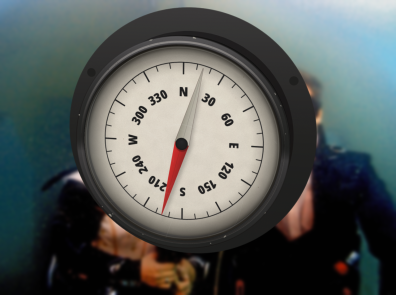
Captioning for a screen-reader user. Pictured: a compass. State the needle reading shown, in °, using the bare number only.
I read 195
